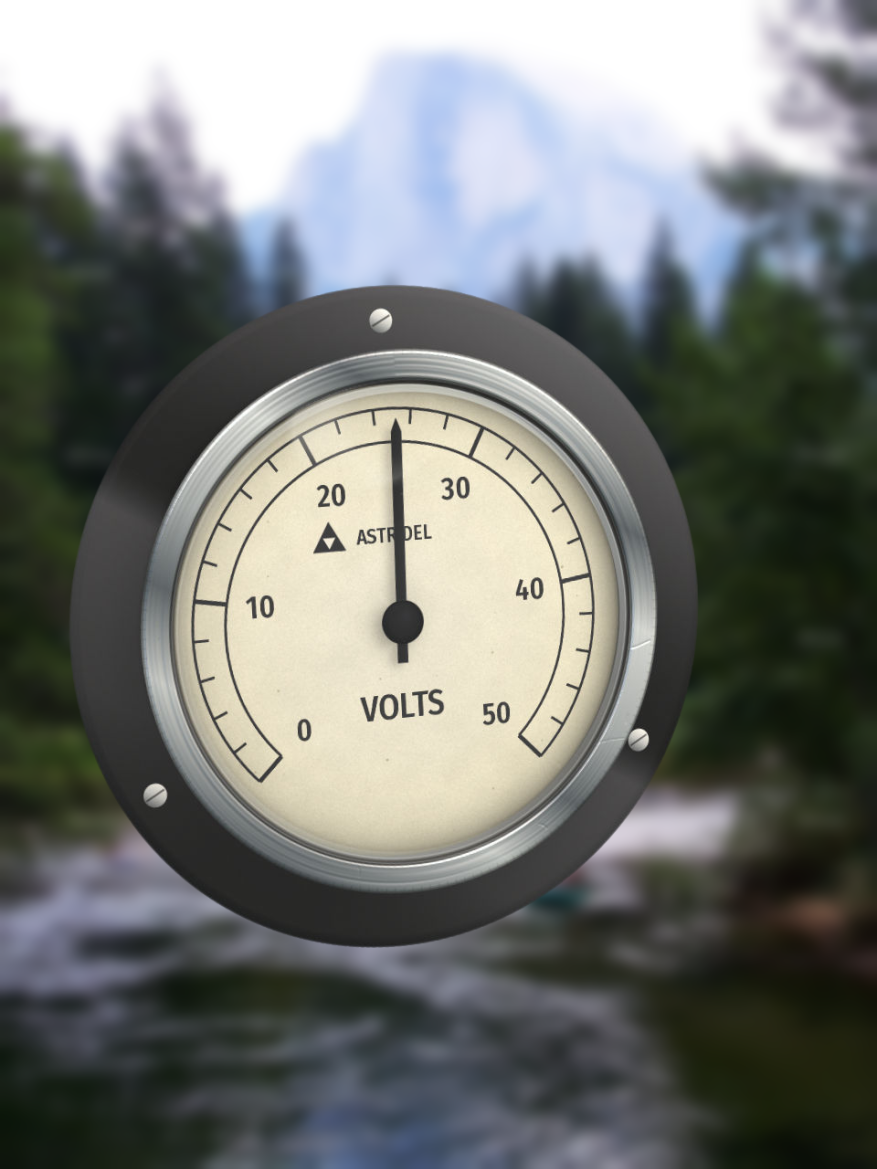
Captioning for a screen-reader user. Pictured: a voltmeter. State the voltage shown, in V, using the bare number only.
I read 25
